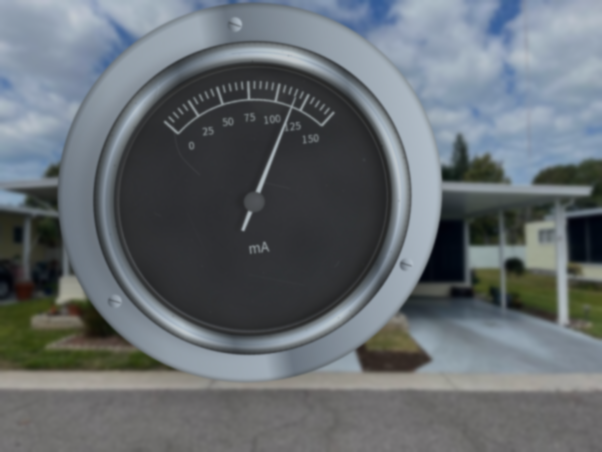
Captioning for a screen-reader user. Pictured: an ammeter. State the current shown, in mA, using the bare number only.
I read 115
